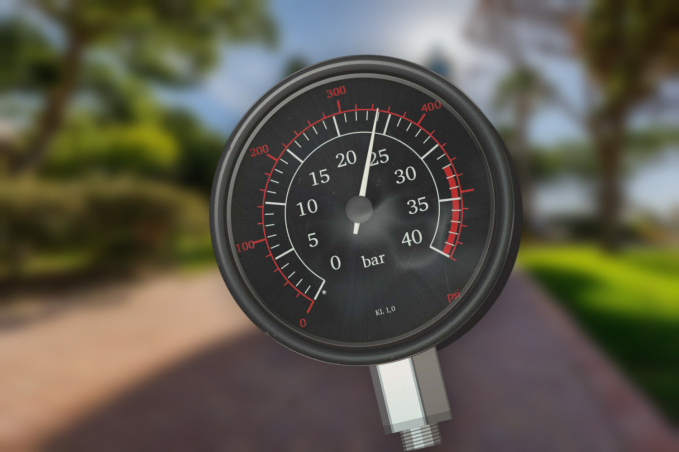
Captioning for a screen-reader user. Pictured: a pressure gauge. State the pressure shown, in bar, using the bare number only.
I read 24
